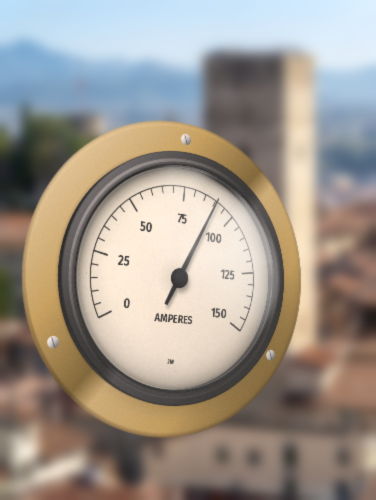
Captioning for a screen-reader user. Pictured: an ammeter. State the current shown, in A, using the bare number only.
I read 90
